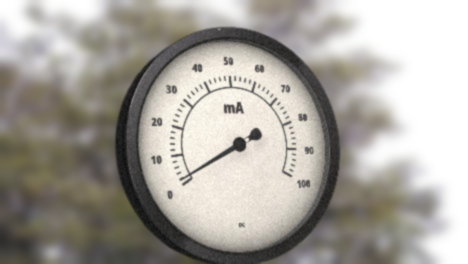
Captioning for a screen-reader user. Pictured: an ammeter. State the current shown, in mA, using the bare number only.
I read 2
